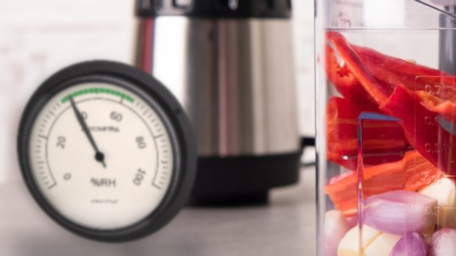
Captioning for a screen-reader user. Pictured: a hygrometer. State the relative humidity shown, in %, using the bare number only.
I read 40
